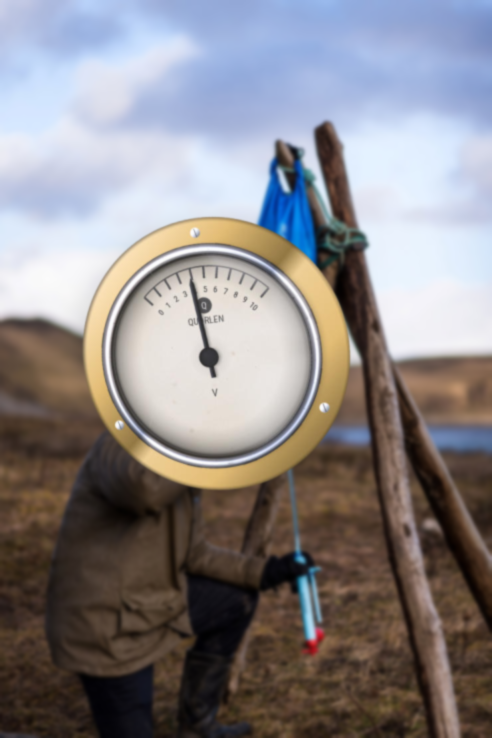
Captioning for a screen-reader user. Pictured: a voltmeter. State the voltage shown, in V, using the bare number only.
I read 4
